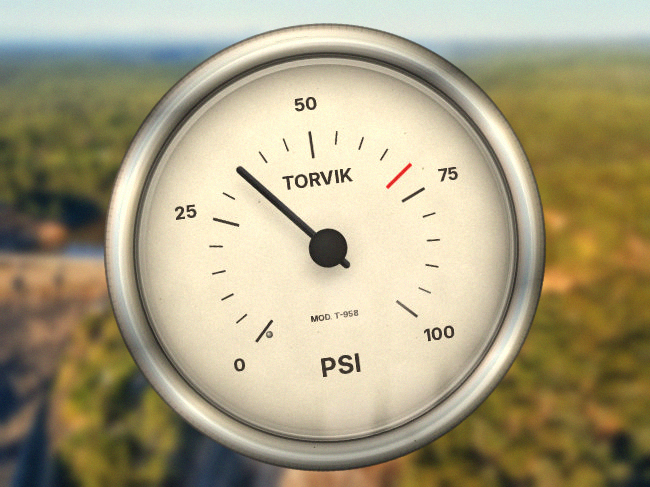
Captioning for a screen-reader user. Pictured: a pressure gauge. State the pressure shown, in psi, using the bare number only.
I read 35
